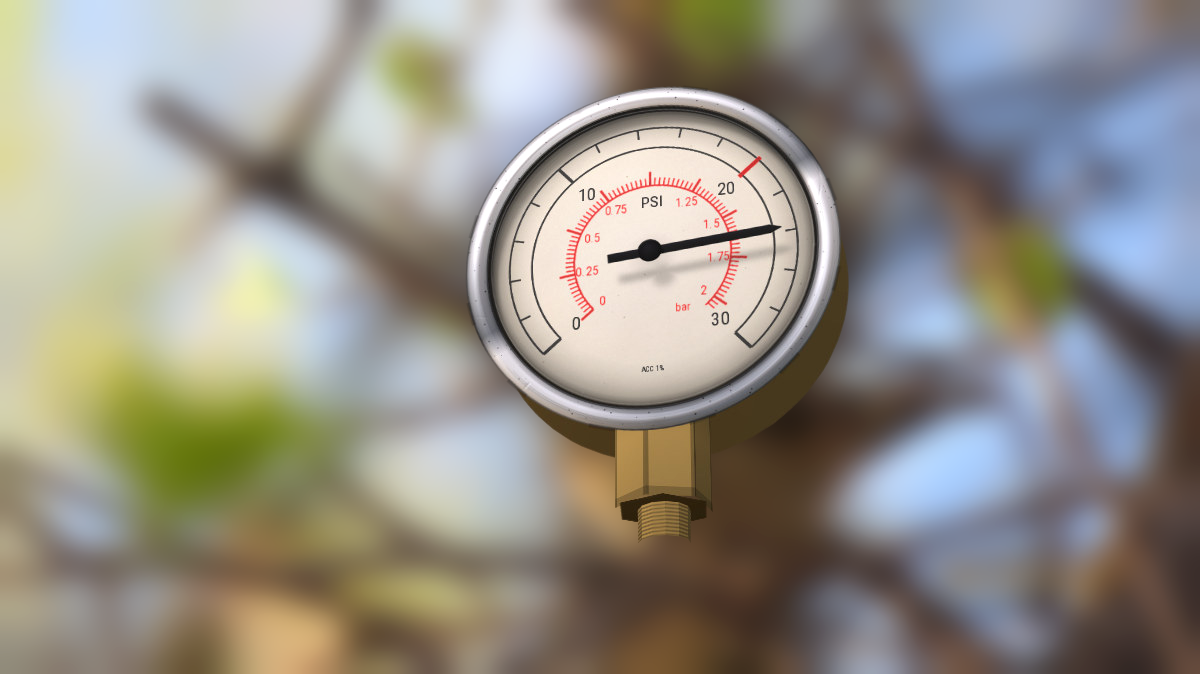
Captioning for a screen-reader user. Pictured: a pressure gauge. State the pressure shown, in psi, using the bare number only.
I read 24
